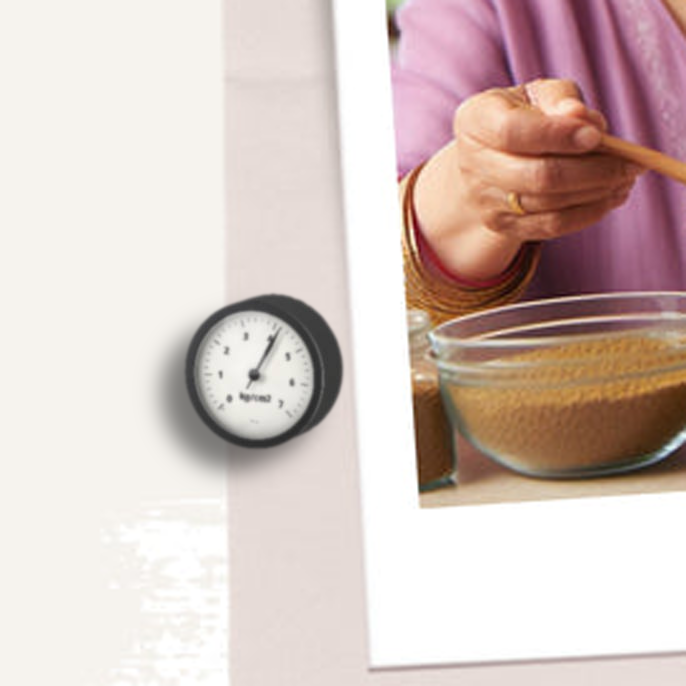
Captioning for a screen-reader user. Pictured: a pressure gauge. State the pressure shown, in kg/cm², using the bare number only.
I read 4.2
